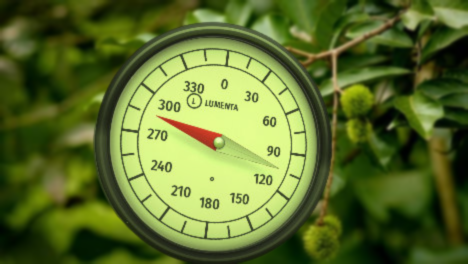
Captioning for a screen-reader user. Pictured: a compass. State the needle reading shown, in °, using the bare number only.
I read 285
